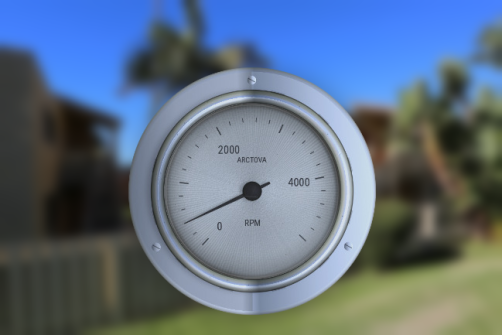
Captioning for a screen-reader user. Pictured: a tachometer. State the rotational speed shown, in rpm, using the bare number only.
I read 400
